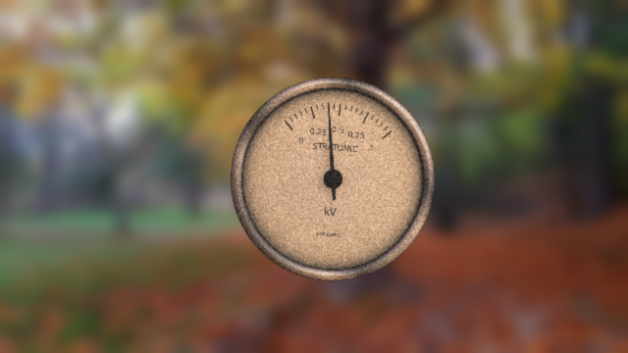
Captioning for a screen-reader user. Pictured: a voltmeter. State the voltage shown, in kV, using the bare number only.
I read 0.4
